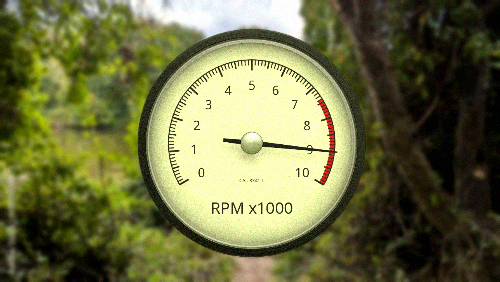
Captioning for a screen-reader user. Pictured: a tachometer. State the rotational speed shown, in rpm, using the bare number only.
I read 9000
